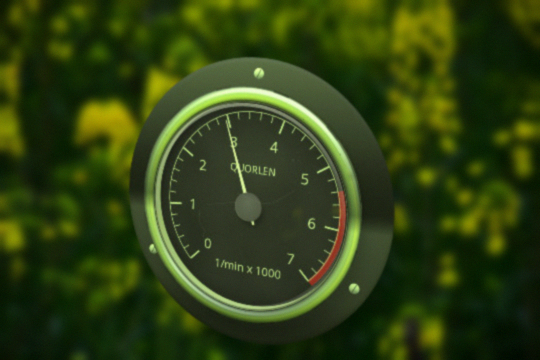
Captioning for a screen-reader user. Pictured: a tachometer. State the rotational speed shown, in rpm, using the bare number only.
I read 3000
